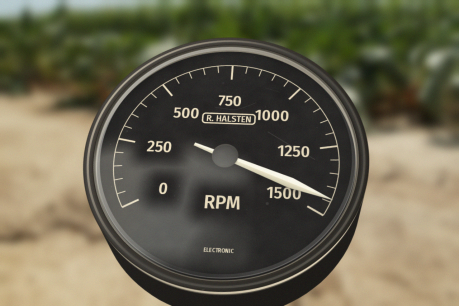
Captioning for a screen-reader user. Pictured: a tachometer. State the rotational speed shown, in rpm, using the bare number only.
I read 1450
